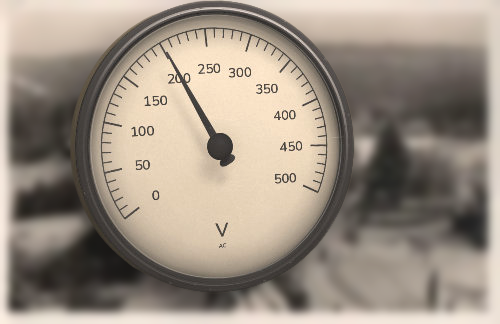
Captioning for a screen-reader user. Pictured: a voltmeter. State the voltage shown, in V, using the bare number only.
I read 200
